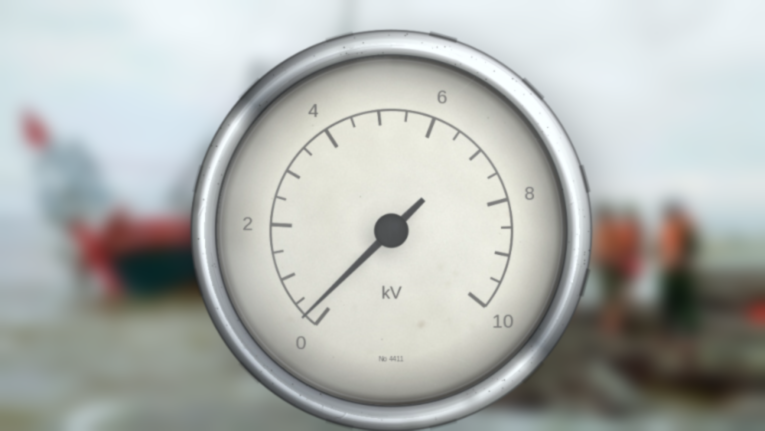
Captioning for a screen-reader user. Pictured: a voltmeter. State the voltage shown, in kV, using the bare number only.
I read 0.25
